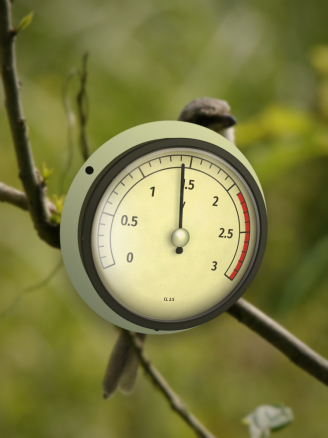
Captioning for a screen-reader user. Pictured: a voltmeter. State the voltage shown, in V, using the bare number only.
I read 1.4
